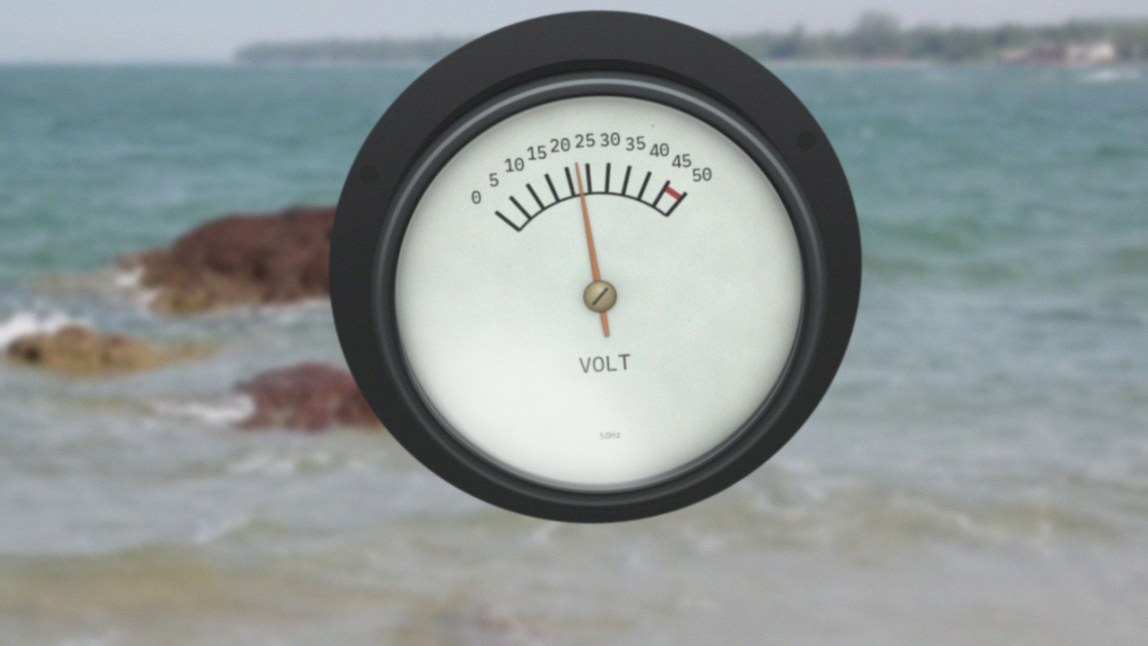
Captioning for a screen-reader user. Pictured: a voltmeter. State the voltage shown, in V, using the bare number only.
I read 22.5
